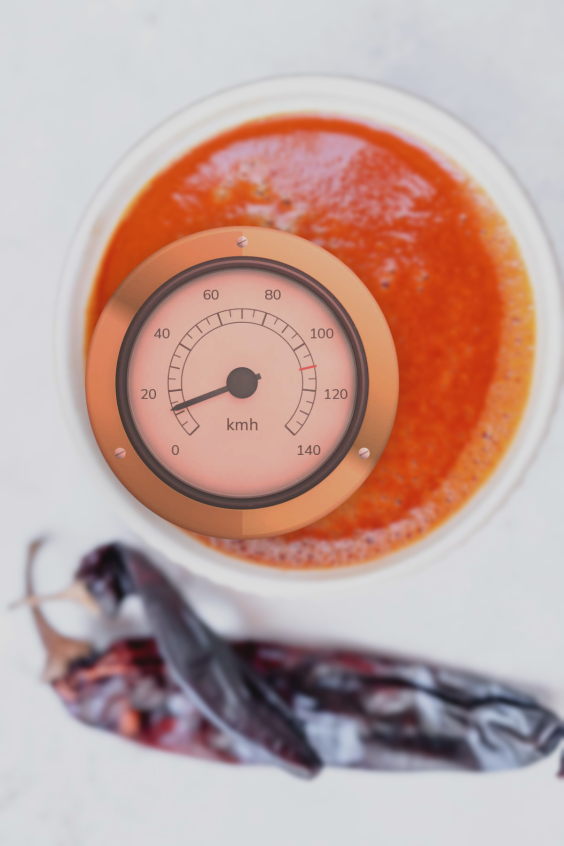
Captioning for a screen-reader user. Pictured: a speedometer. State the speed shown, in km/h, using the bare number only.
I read 12.5
